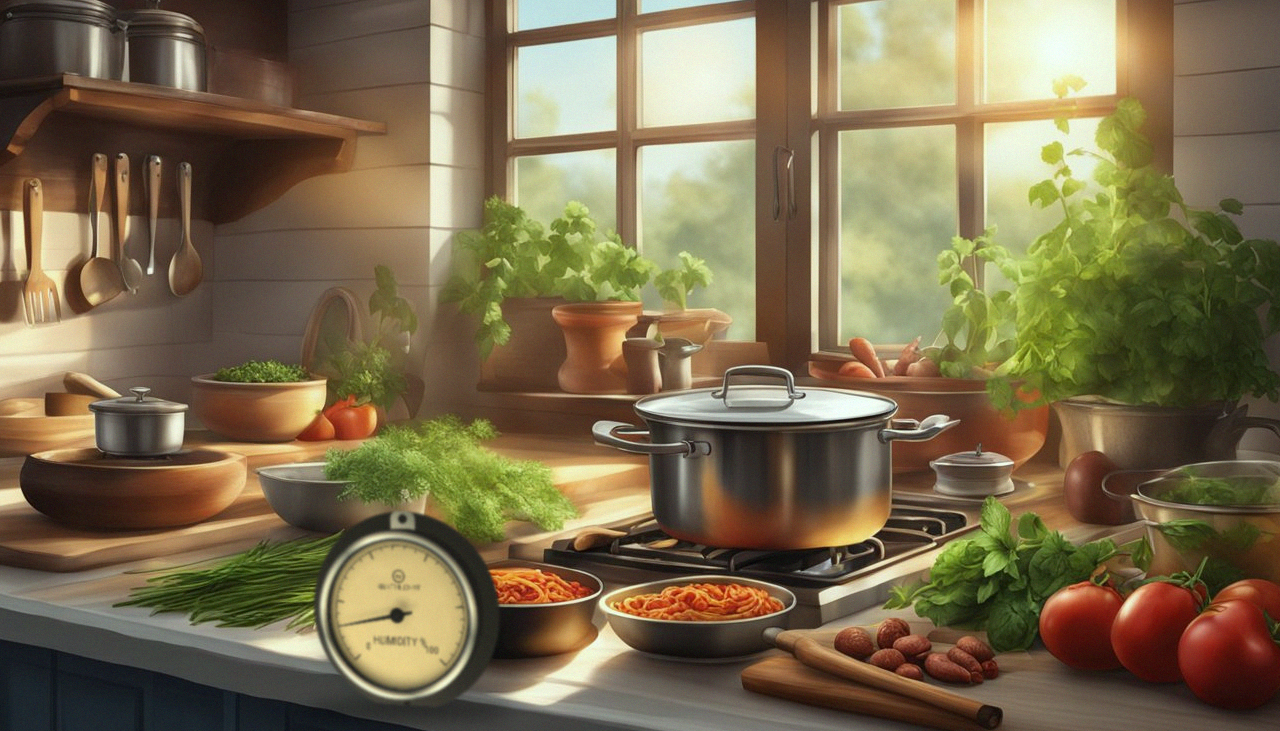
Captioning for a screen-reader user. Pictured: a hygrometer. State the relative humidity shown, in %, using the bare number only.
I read 12
